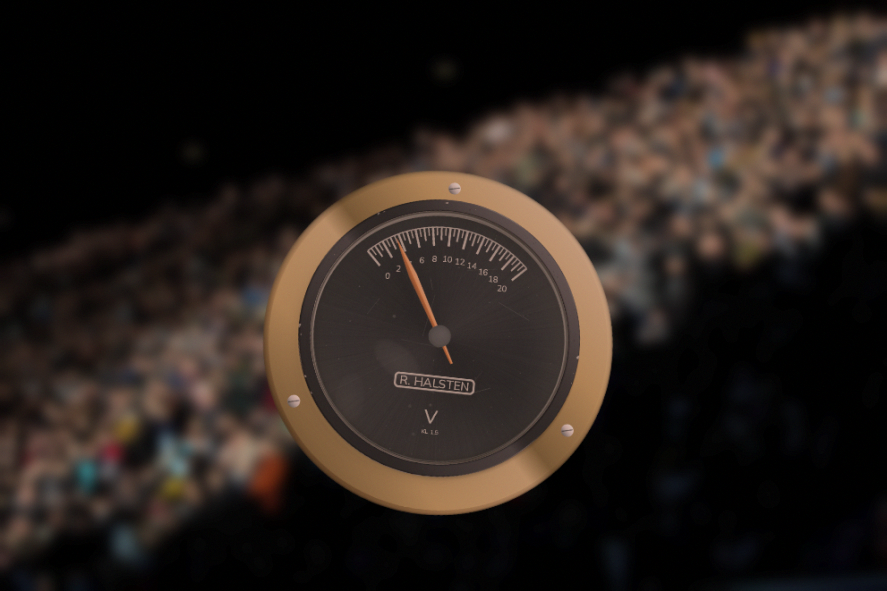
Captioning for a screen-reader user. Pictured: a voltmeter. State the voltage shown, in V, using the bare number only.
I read 3.5
